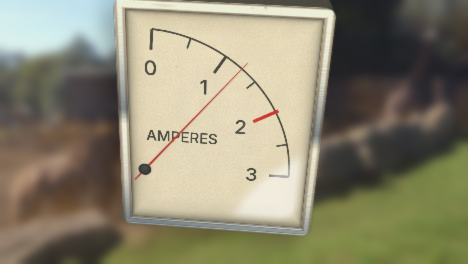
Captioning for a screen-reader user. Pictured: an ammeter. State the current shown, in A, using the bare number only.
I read 1.25
